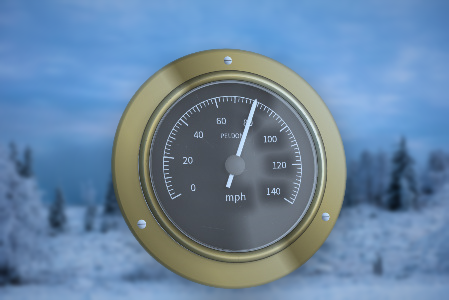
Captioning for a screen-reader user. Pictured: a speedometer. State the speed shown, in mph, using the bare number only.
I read 80
